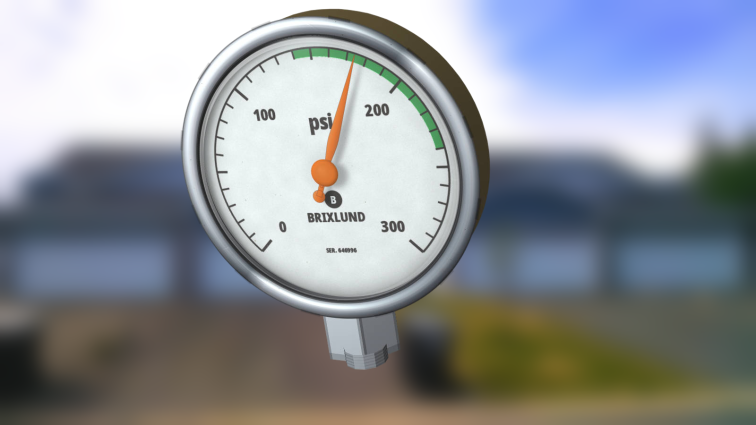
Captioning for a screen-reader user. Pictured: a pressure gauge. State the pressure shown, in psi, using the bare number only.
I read 175
